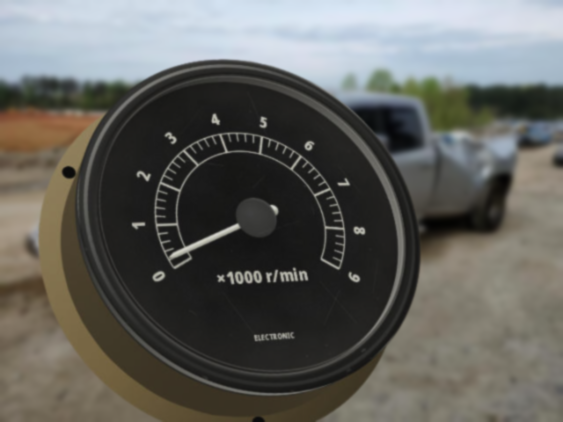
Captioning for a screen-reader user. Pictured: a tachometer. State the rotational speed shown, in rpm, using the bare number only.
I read 200
